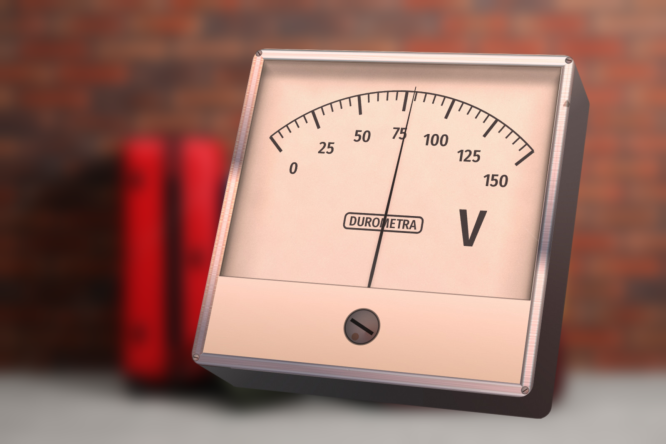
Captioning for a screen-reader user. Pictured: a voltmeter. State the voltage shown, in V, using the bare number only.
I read 80
